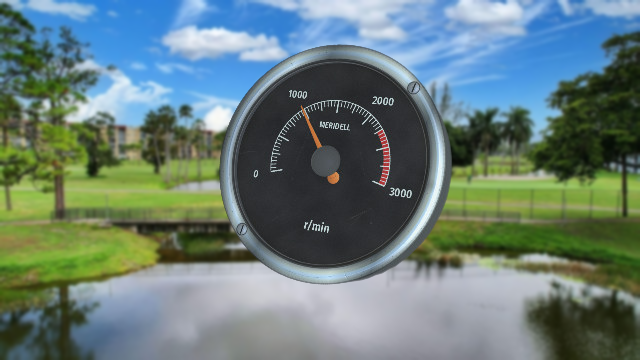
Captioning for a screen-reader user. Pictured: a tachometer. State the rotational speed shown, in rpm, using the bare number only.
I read 1000
